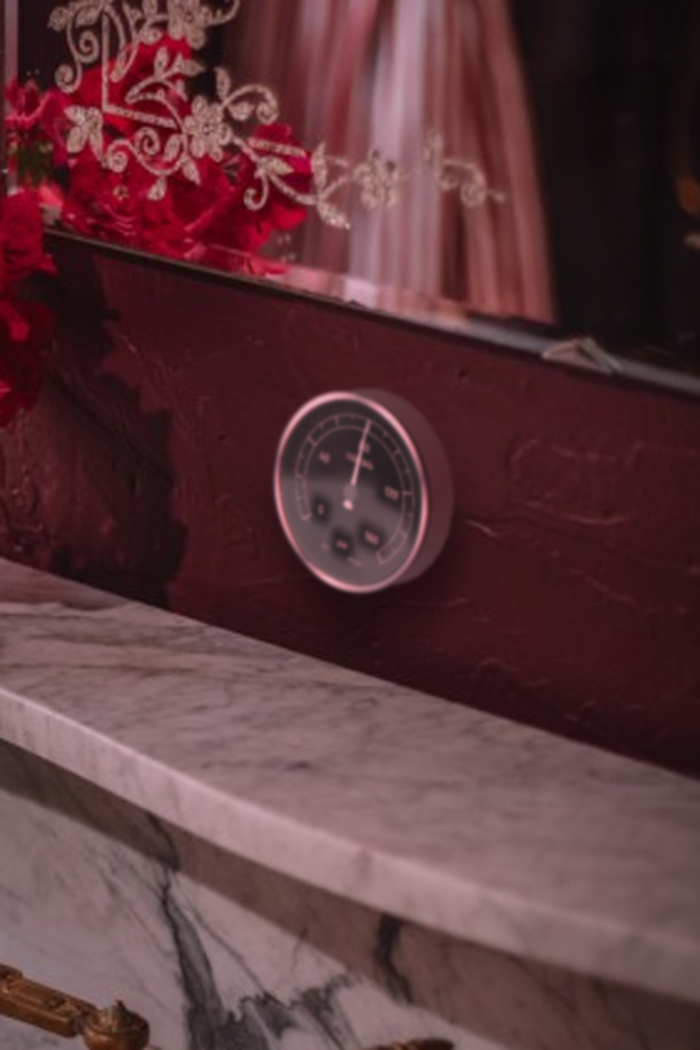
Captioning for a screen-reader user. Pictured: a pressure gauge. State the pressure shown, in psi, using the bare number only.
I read 80
